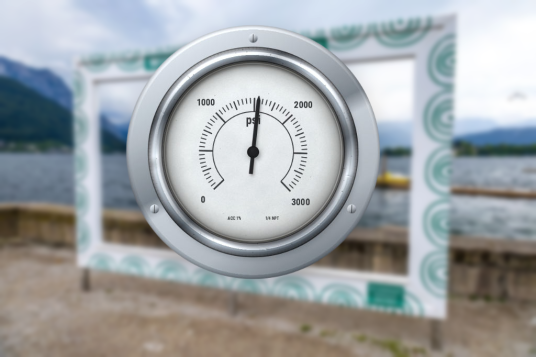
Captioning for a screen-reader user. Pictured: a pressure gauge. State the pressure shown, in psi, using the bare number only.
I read 1550
